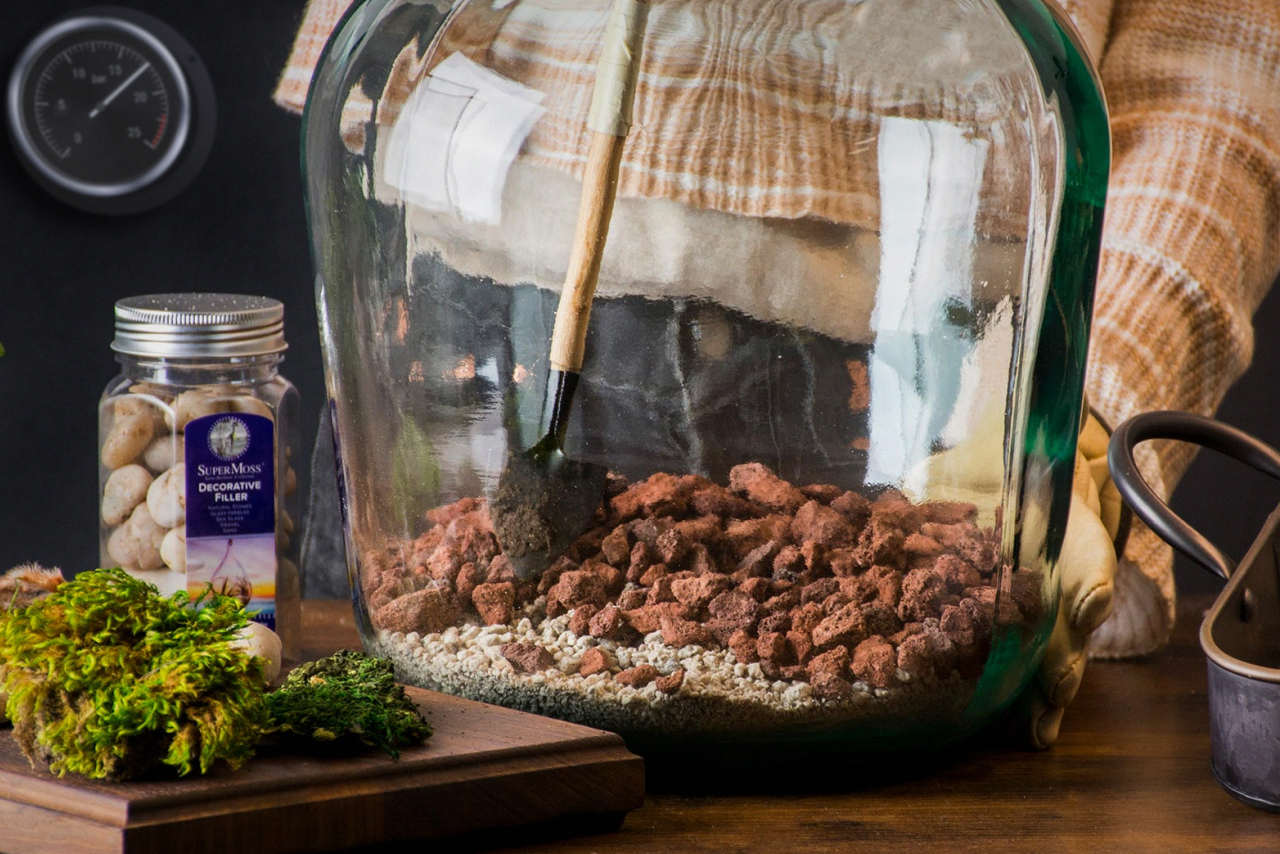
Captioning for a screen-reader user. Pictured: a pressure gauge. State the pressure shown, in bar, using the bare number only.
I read 17.5
